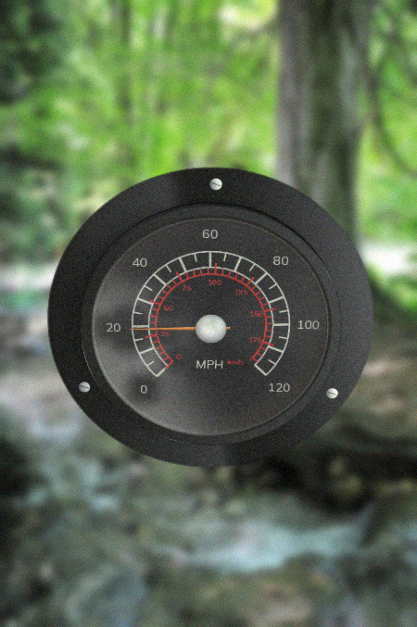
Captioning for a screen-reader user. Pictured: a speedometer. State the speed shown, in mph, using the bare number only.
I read 20
